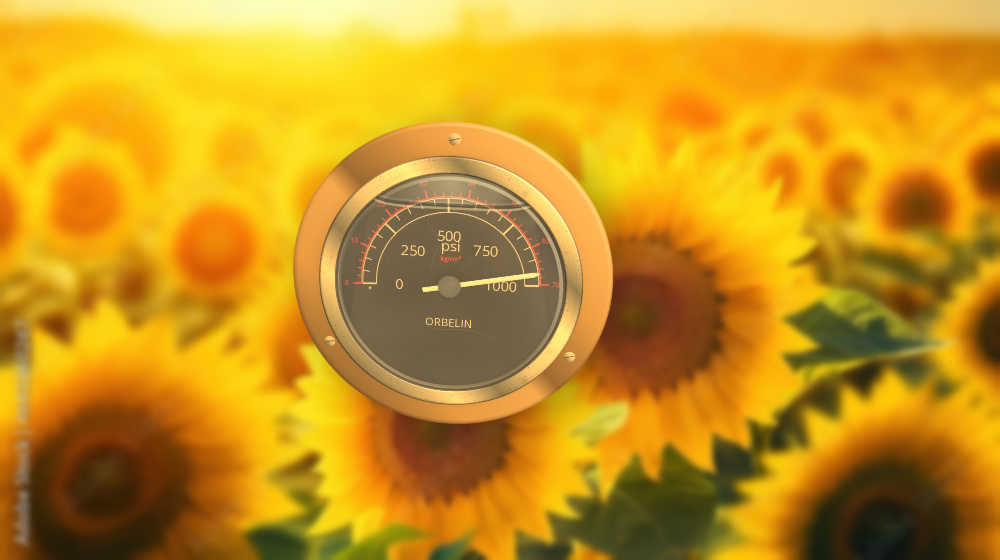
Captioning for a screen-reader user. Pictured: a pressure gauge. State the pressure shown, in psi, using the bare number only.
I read 950
